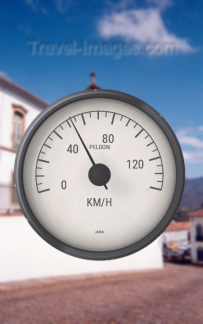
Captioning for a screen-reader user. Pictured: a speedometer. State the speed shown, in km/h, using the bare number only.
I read 52.5
